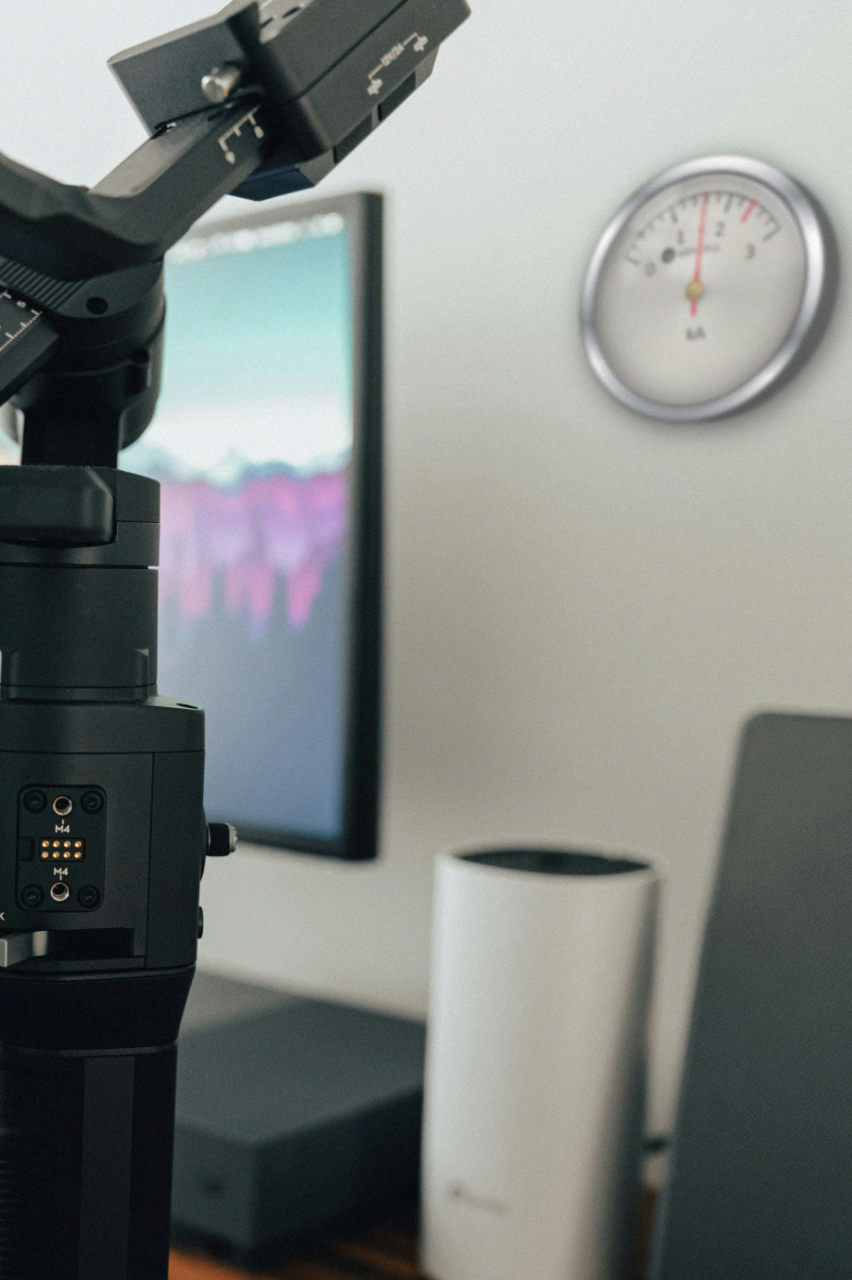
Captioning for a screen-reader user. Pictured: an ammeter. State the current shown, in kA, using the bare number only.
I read 1.6
